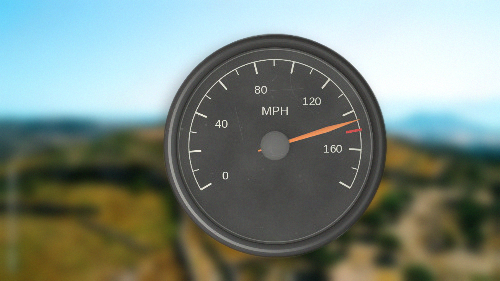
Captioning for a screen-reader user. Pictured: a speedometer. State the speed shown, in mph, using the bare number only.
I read 145
